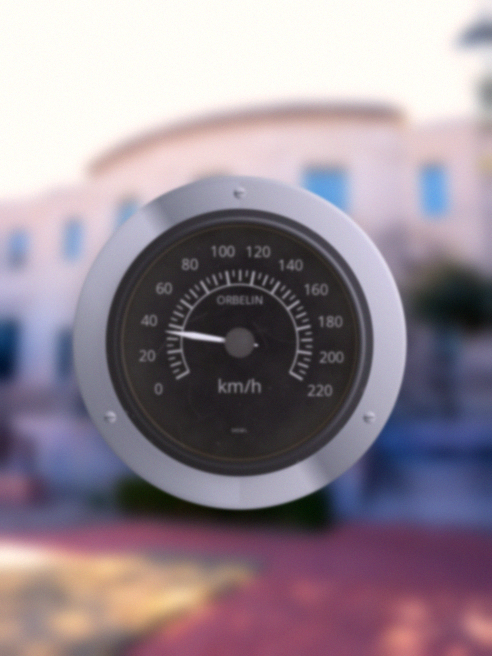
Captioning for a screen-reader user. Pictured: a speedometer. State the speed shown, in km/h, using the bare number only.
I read 35
